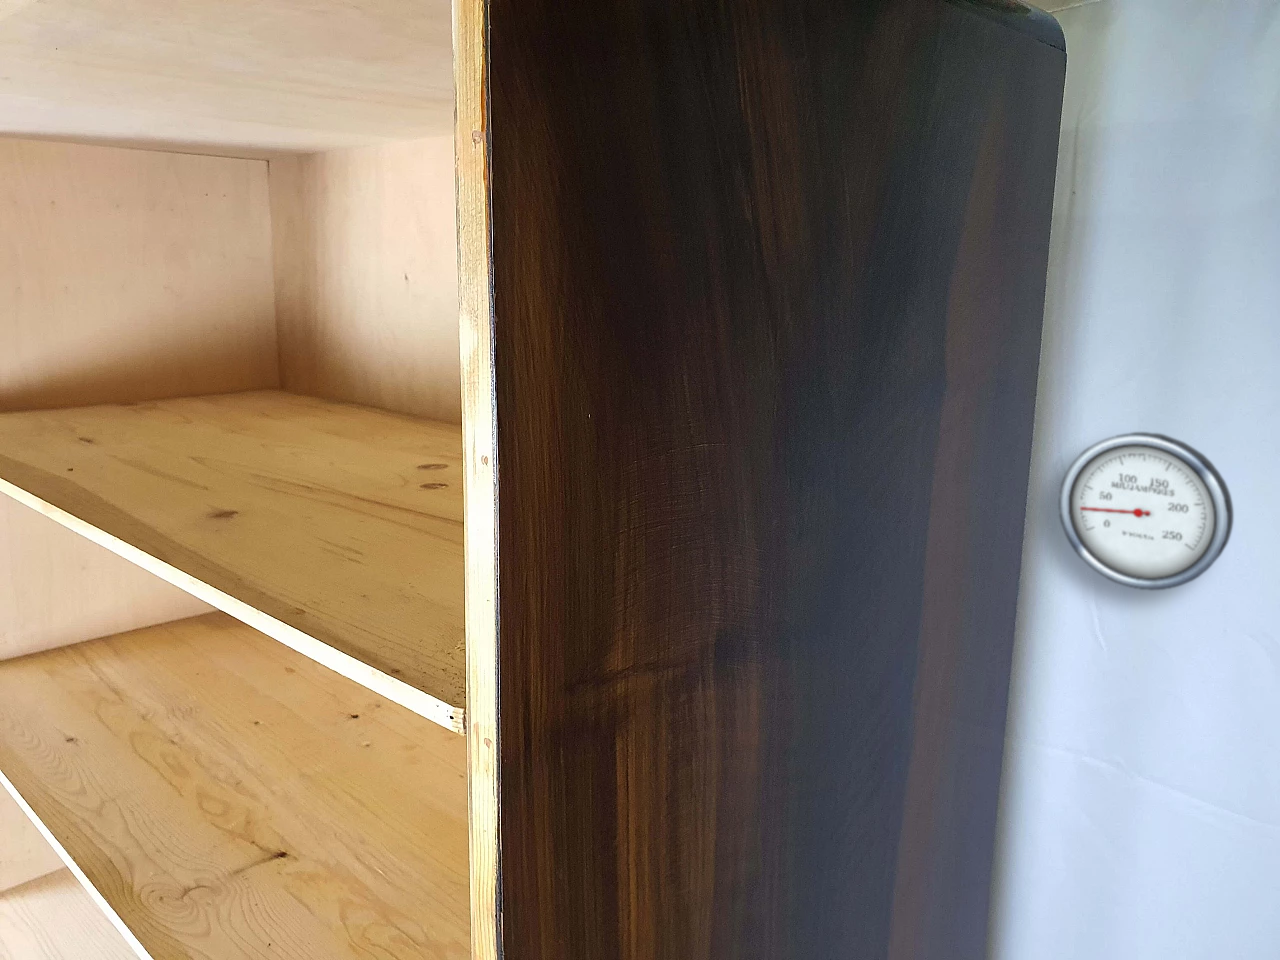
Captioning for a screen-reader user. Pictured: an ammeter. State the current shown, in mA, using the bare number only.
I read 25
